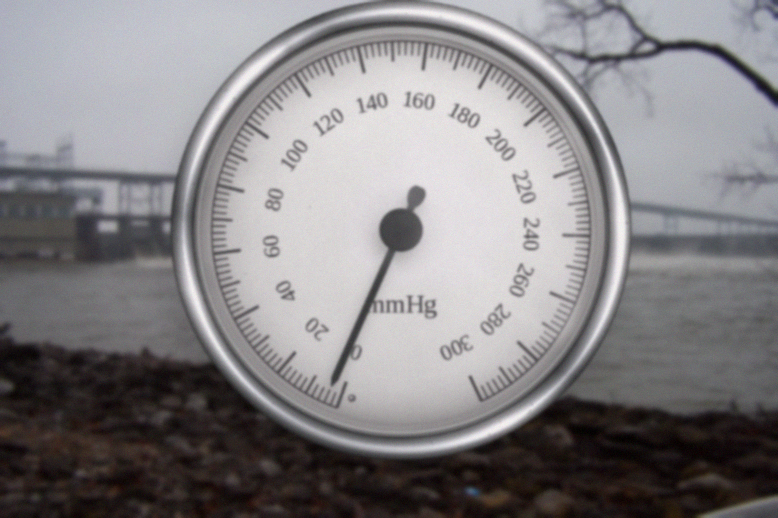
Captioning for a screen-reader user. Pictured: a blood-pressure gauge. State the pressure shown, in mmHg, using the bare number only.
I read 4
